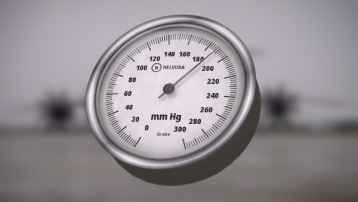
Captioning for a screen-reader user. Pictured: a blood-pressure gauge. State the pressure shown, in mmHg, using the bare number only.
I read 190
